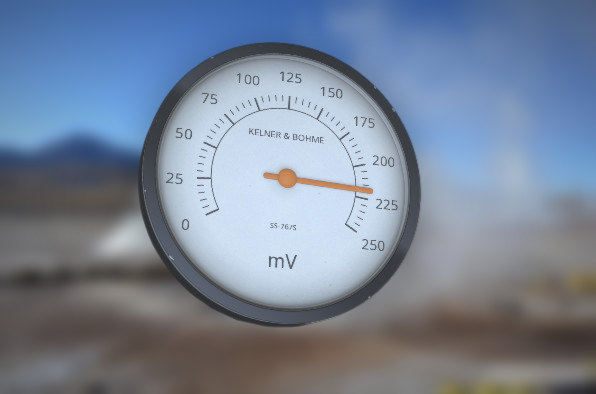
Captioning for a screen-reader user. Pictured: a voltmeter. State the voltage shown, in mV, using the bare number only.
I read 220
